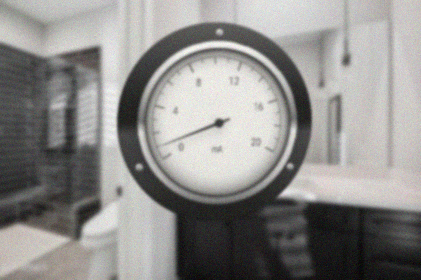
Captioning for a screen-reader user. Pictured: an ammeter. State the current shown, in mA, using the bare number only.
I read 1
